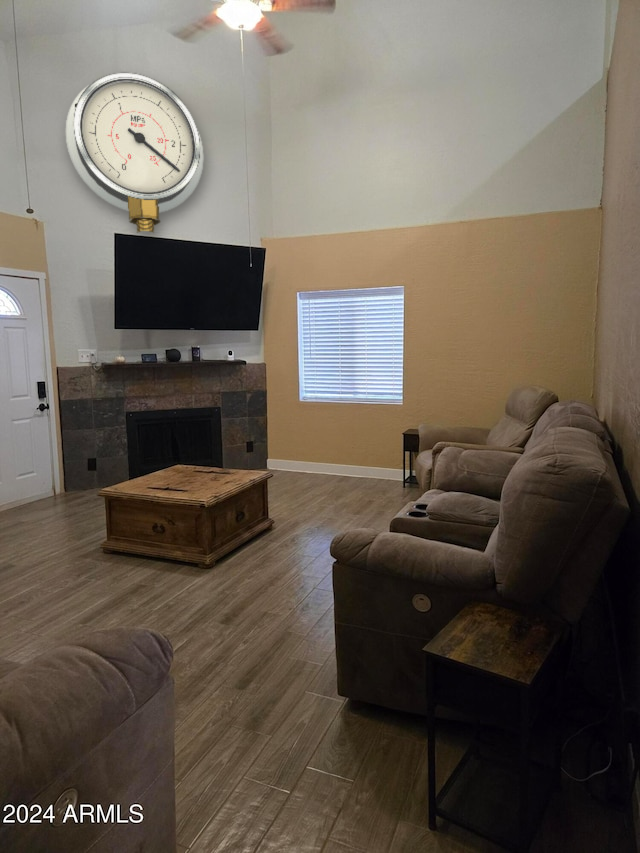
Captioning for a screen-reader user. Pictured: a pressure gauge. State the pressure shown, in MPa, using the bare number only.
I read 2.3
